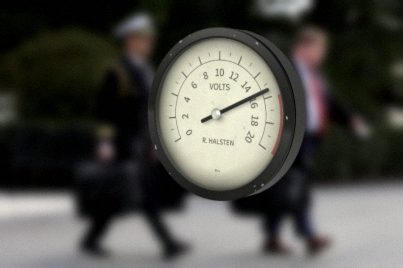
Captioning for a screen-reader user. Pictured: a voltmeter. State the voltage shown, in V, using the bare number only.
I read 15.5
